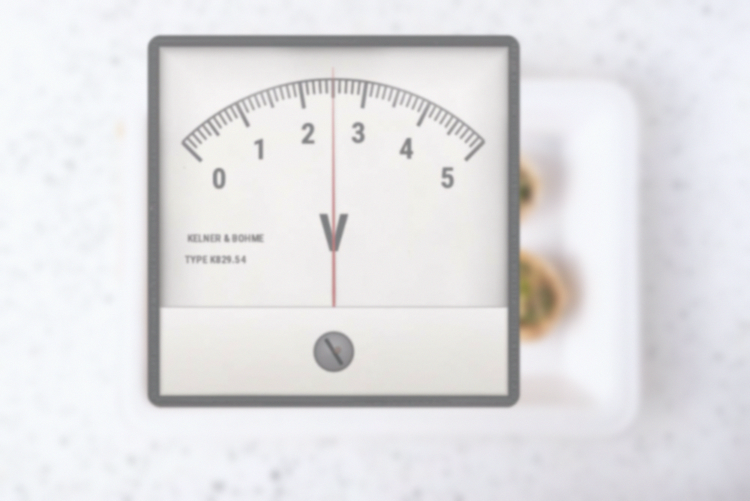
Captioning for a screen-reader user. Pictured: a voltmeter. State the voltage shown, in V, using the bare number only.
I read 2.5
